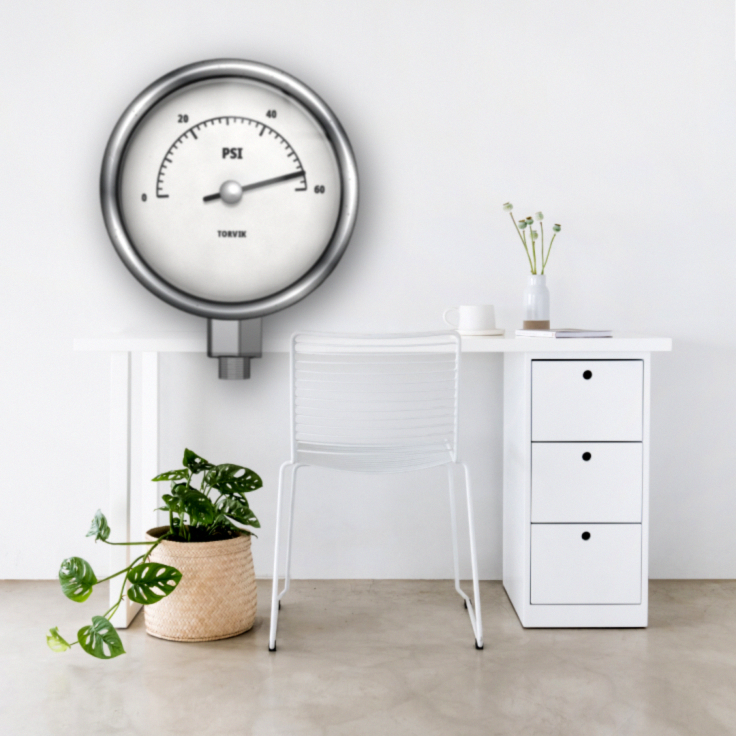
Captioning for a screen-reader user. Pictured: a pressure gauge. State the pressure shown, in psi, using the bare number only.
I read 56
